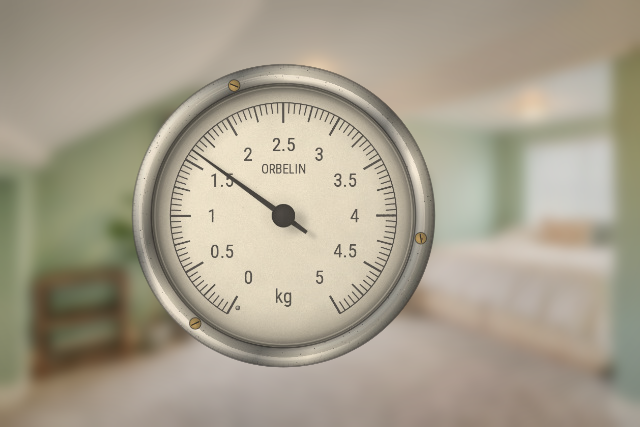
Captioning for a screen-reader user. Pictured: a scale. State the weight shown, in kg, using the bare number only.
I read 1.6
